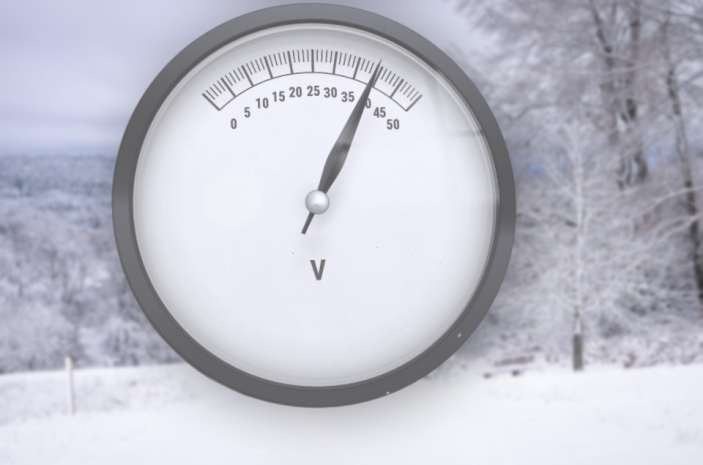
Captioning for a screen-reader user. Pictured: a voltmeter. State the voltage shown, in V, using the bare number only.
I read 39
